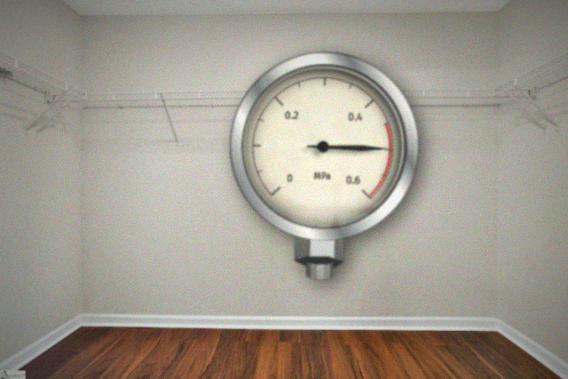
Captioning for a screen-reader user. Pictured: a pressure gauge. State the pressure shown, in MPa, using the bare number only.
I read 0.5
